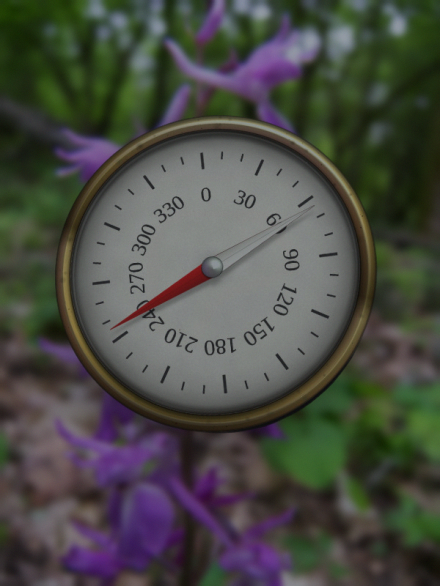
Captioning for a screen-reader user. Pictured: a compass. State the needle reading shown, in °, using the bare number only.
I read 245
